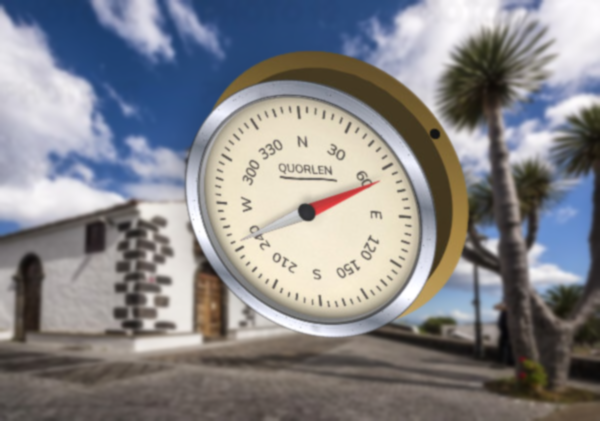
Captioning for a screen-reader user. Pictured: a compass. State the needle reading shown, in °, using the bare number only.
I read 65
